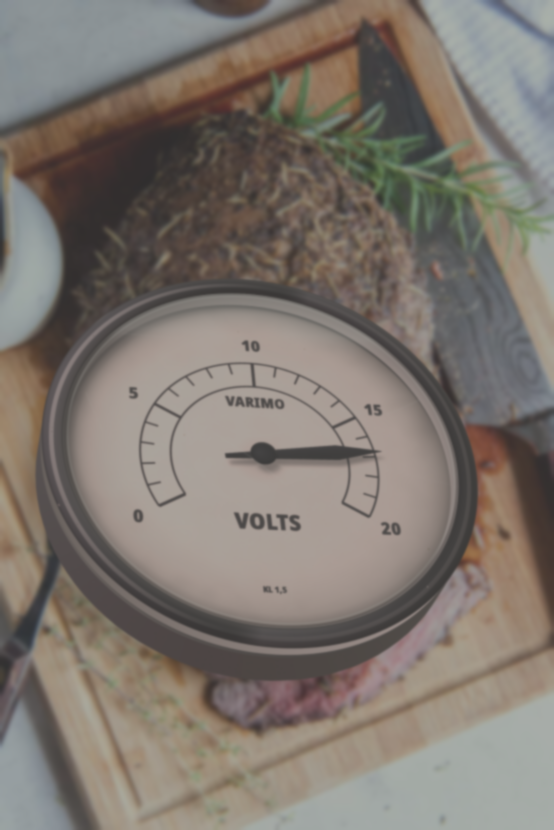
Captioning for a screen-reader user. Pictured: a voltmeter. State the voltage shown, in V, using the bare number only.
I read 17
